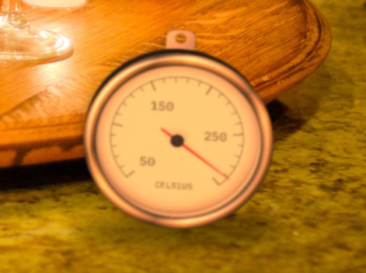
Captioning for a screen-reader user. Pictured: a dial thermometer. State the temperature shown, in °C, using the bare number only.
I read 290
